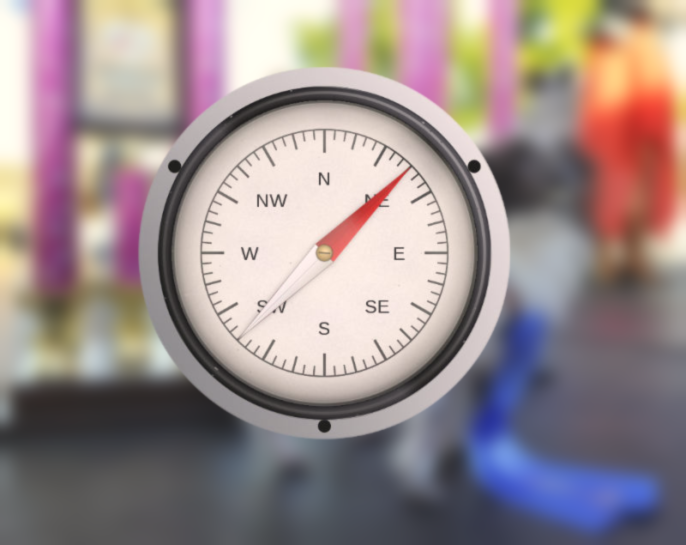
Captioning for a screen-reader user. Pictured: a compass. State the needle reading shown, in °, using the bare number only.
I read 45
